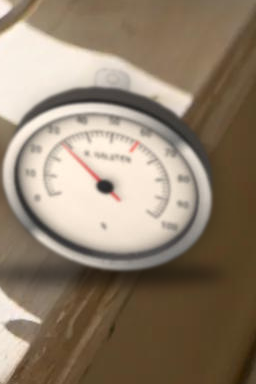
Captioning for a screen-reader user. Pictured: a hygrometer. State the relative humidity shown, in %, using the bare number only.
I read 30
